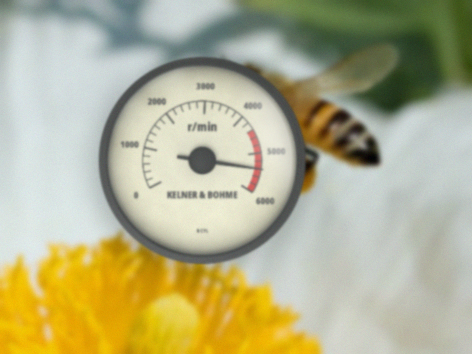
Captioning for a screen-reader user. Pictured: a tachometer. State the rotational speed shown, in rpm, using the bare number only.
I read 5400
